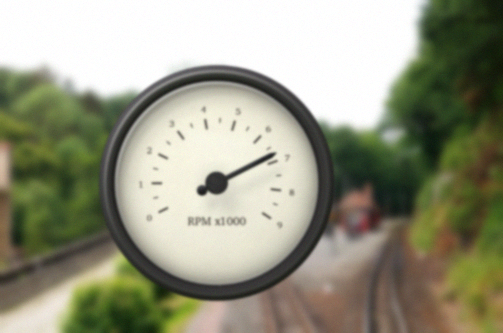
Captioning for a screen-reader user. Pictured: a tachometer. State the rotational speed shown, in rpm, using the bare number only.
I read 6750
